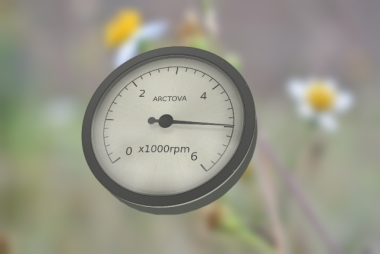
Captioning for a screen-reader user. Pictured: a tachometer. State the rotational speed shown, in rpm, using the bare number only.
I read 5000
